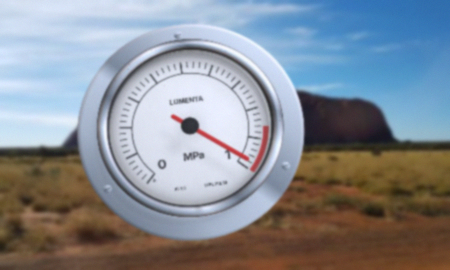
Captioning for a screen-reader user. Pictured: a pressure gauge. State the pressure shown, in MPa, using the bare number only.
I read 0.98
